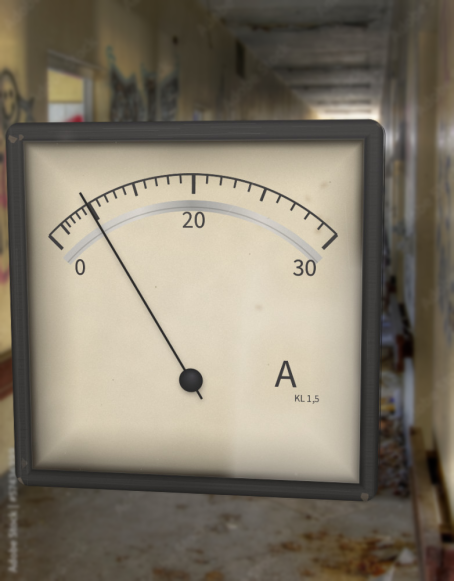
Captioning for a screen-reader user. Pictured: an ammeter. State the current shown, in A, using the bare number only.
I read 10
